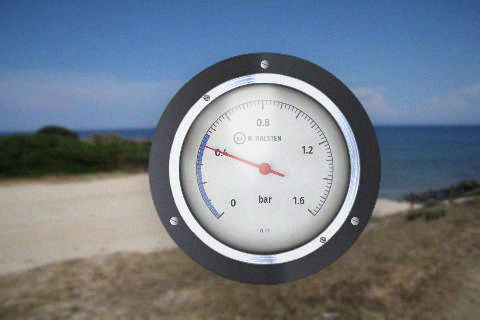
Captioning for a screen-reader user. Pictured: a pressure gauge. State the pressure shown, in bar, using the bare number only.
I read 0.4
